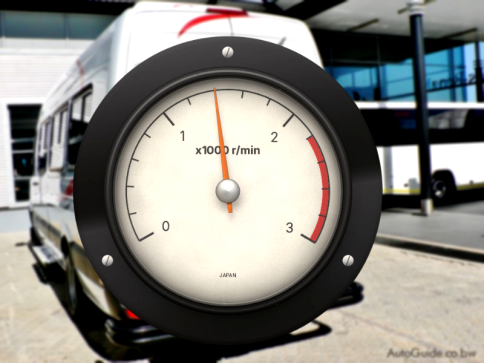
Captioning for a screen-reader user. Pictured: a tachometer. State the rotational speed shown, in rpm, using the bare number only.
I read 1400
